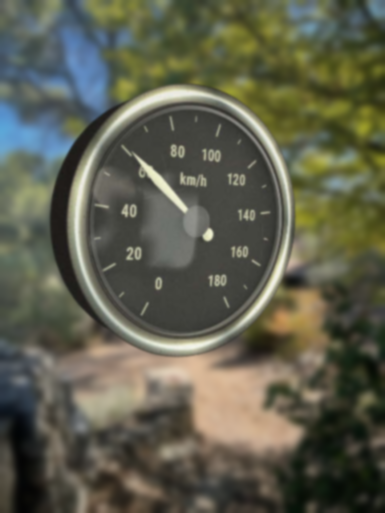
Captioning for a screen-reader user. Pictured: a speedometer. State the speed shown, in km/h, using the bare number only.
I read 60
